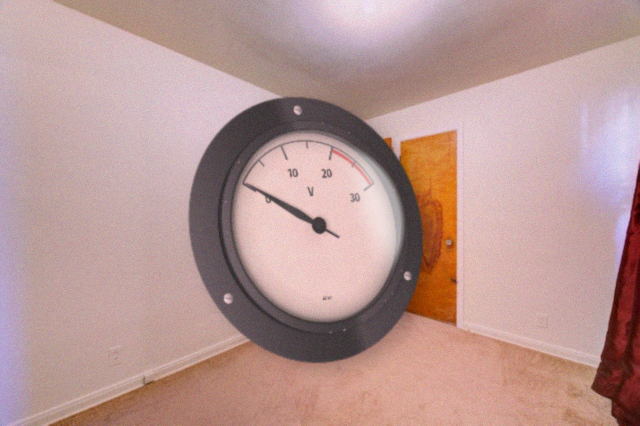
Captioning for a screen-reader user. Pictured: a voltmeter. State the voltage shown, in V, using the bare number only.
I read 0
